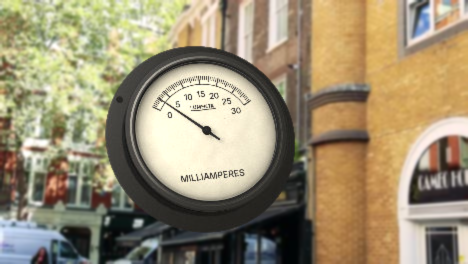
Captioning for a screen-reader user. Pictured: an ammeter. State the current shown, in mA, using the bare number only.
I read 2.5
